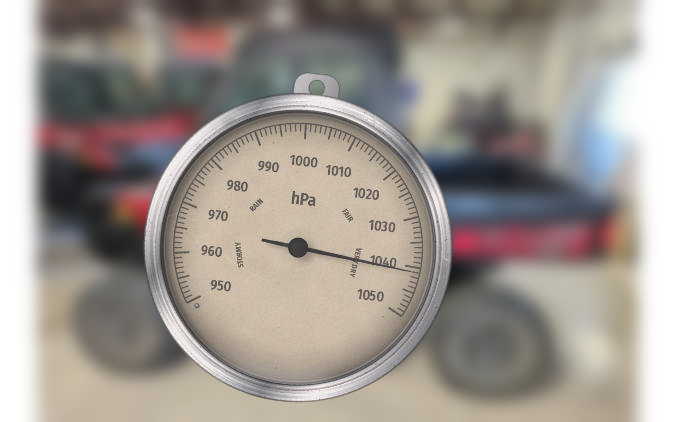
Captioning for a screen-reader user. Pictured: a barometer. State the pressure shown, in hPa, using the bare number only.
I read 1041
